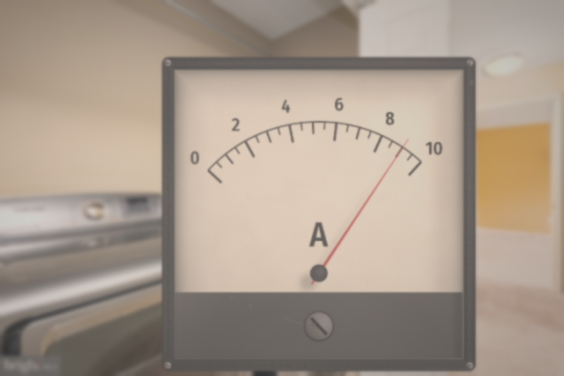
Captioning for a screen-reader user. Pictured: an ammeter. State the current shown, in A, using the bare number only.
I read 9
